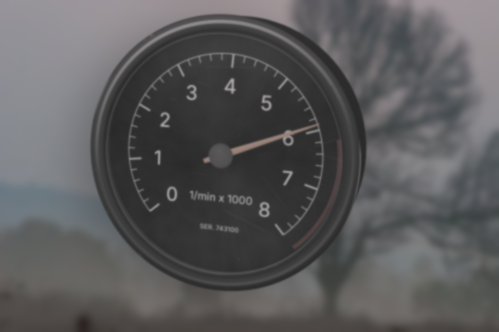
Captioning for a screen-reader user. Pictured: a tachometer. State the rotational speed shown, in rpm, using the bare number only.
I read 5900
